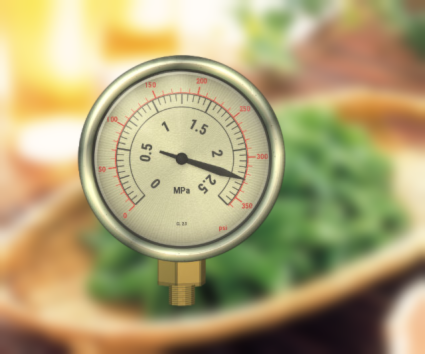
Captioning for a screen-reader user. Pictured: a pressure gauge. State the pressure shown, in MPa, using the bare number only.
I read 2.25
